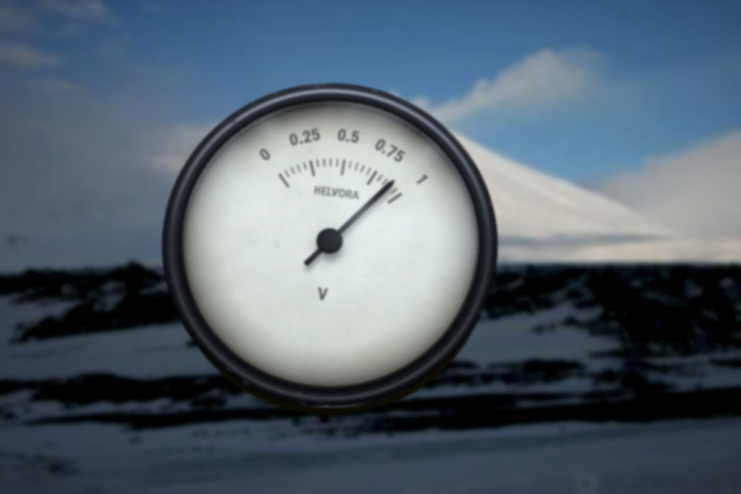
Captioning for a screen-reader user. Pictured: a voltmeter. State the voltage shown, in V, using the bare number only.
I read 0.9
